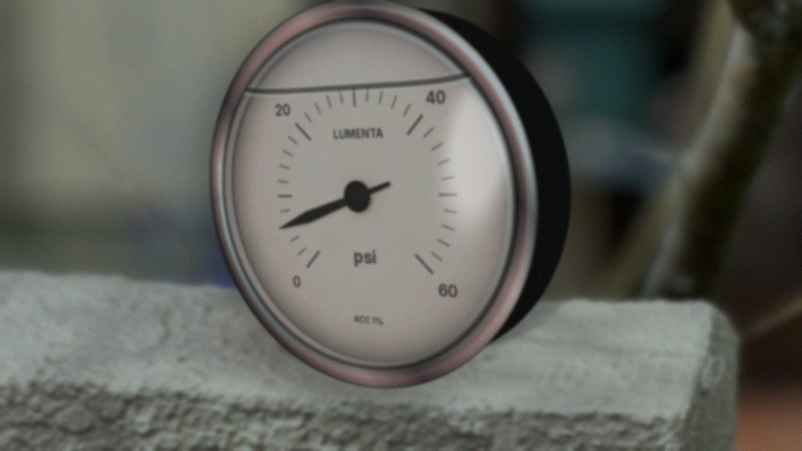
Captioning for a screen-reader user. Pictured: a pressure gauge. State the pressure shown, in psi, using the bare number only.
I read 6
